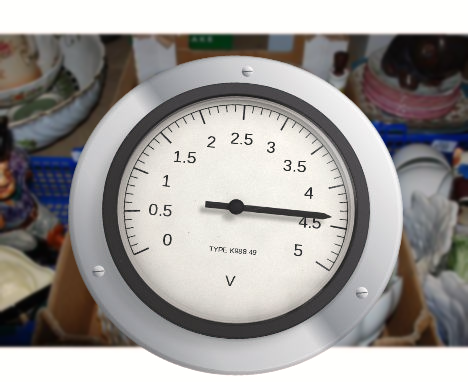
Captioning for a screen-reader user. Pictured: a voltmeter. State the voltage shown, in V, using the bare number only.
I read 4.4
